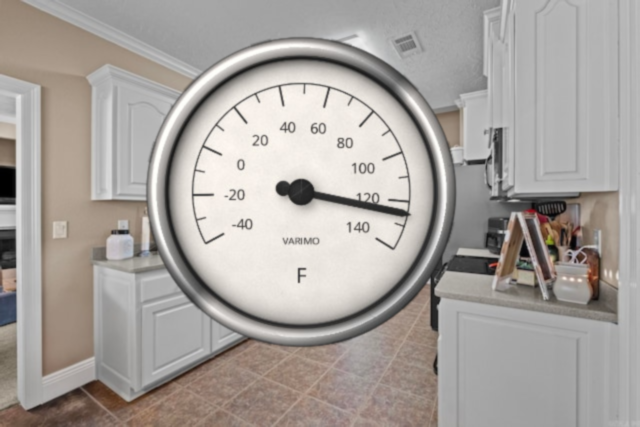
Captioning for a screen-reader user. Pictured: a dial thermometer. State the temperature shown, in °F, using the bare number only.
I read 125
